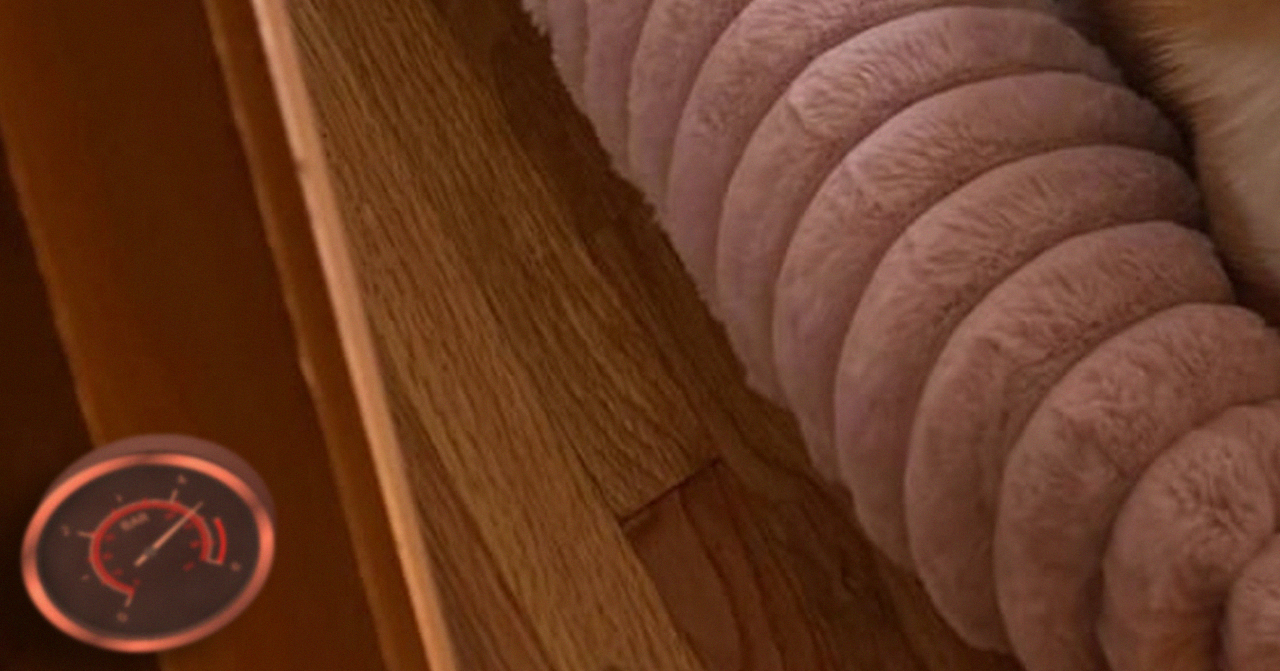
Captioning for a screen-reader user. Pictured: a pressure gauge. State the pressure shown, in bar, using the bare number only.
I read 4.5
